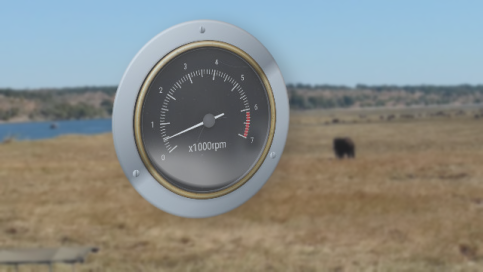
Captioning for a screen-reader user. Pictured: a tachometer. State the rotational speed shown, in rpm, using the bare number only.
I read 500
